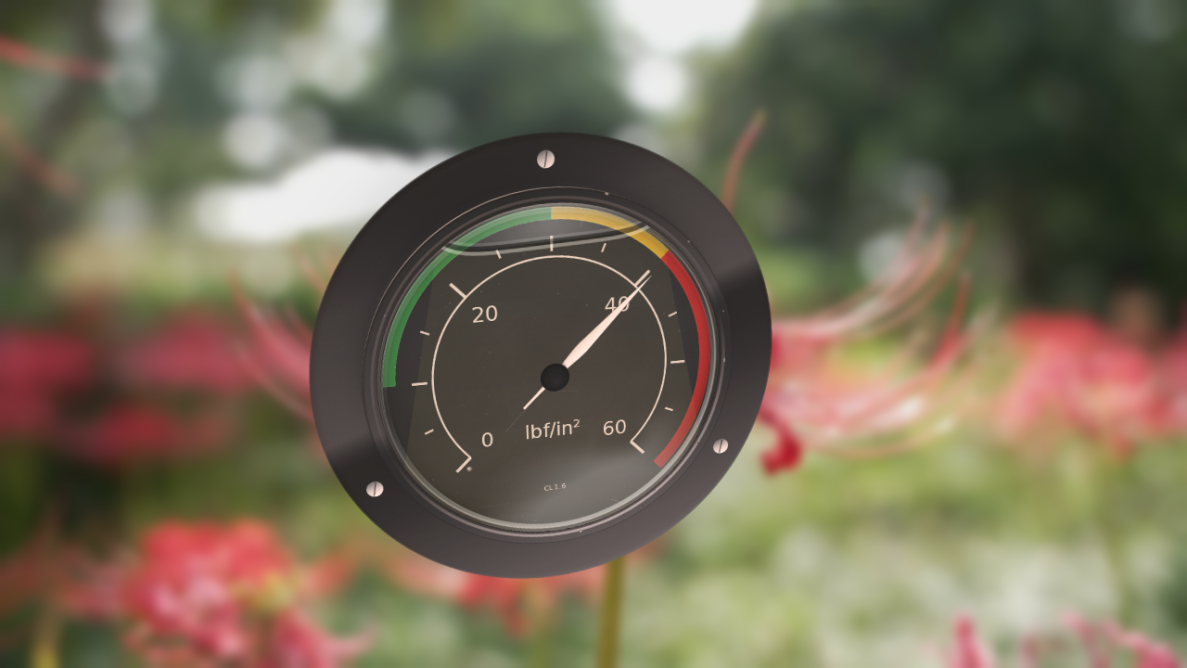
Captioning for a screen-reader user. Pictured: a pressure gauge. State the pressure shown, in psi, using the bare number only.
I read 40
